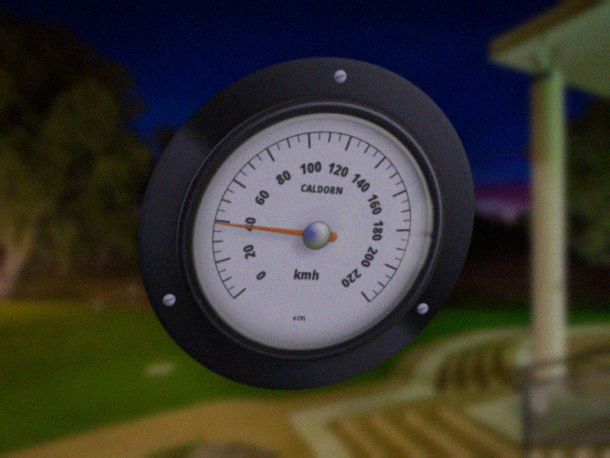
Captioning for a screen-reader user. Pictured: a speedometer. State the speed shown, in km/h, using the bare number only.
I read 40
